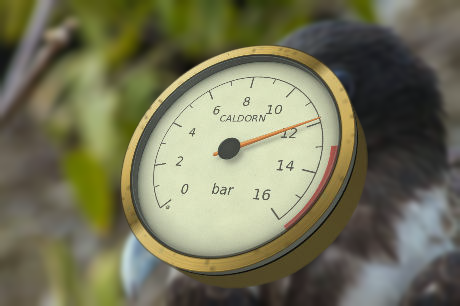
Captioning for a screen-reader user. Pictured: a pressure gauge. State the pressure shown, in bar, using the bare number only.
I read 12
